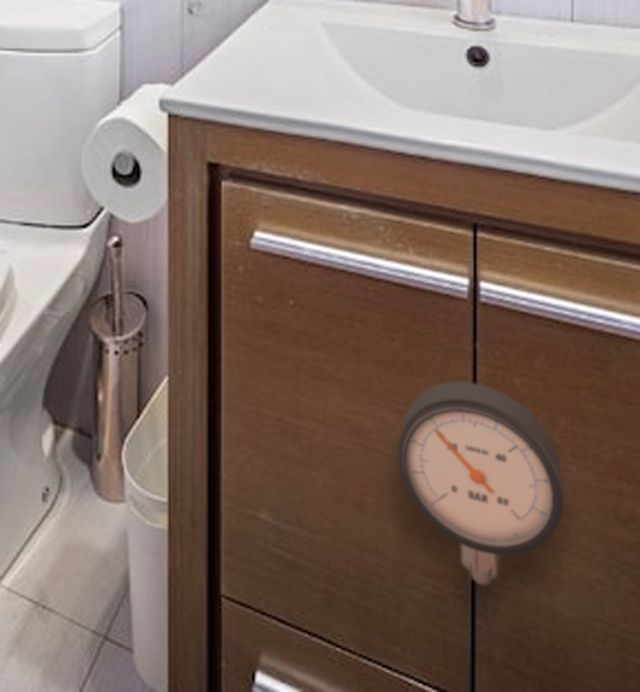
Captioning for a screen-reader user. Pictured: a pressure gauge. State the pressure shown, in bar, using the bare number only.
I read 20
